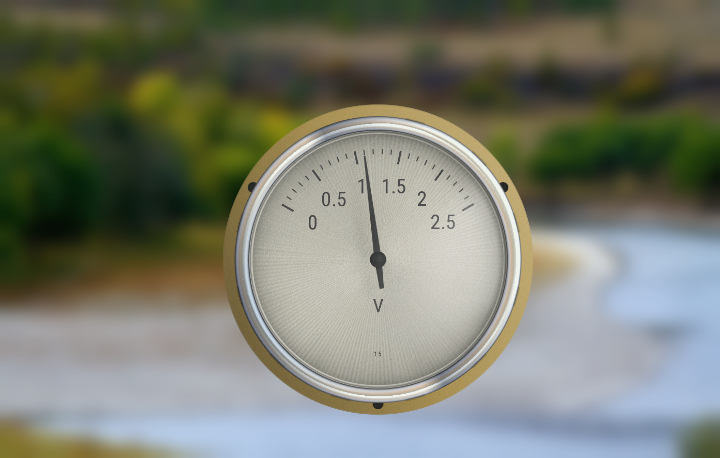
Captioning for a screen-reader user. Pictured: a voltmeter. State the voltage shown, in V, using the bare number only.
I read 1.1
